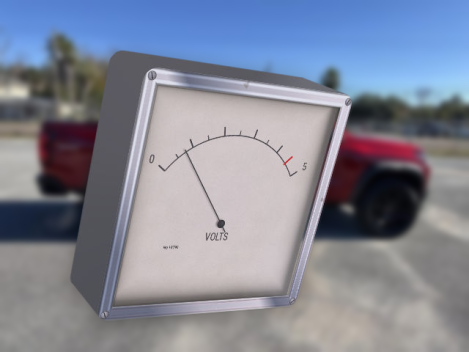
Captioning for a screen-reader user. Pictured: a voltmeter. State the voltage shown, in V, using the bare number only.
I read 0.75
